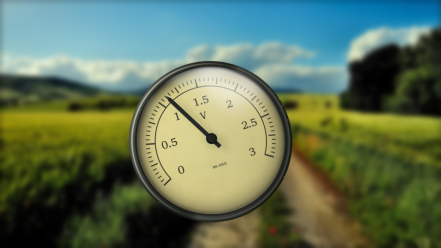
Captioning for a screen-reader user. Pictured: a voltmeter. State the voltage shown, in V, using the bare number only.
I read 1.1
